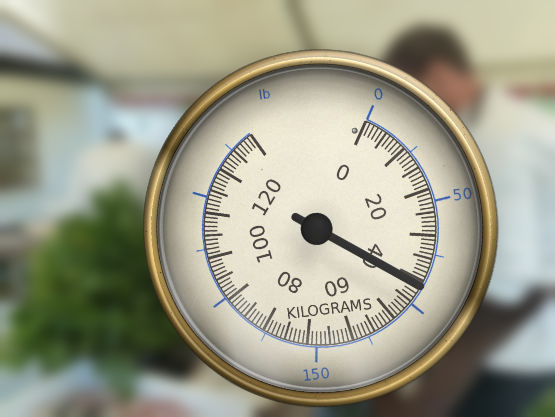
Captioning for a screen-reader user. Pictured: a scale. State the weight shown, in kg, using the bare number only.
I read 41
